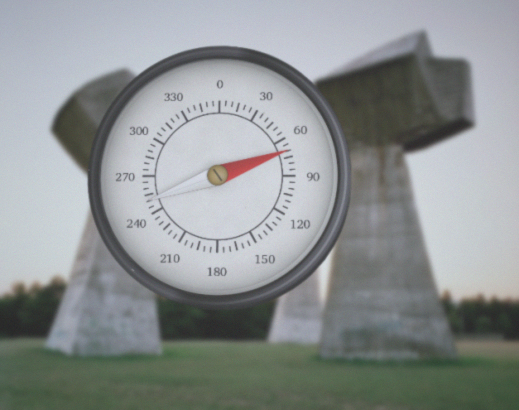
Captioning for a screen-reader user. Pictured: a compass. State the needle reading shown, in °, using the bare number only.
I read 70
